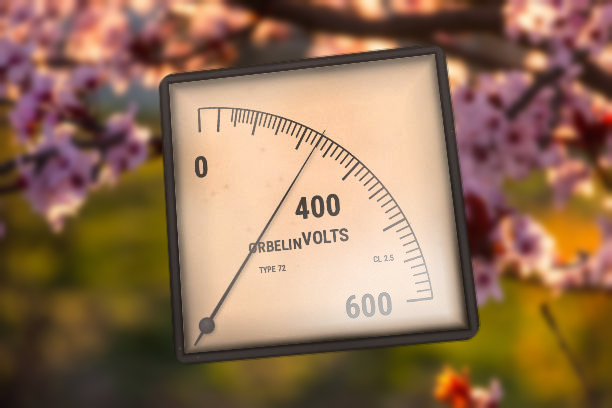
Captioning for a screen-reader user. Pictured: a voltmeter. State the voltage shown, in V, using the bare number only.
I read 330
